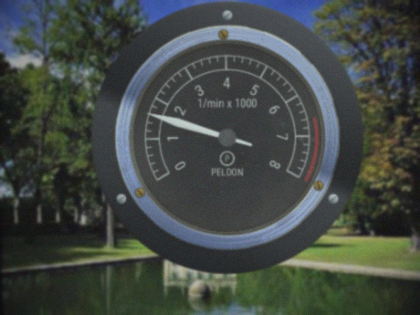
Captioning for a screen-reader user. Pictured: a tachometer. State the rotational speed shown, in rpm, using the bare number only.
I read 1600
